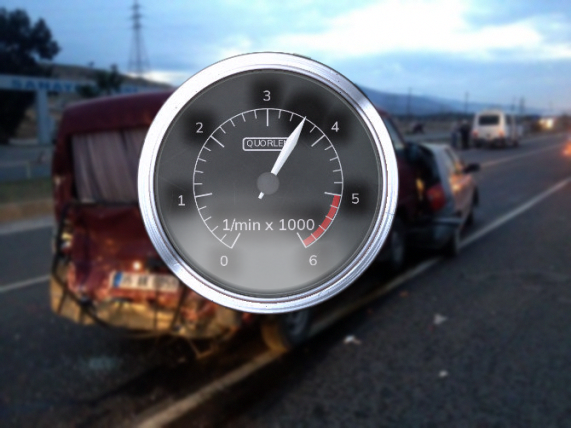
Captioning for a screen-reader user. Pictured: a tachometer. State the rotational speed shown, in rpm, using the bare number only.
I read 3600
